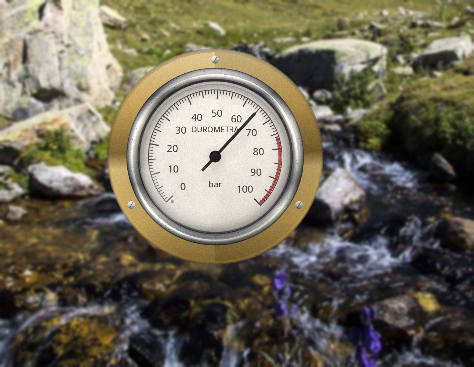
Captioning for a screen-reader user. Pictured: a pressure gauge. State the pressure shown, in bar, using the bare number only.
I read 65
